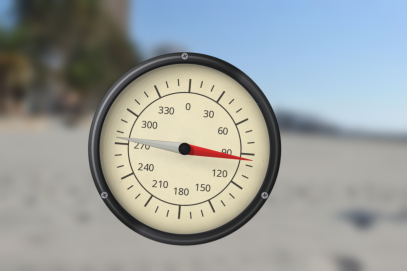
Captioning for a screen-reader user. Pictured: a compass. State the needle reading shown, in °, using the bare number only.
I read 95
